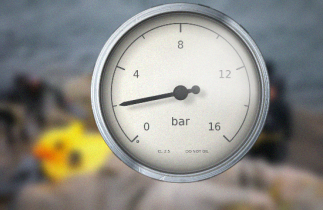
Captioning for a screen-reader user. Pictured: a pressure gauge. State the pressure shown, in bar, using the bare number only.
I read 2
